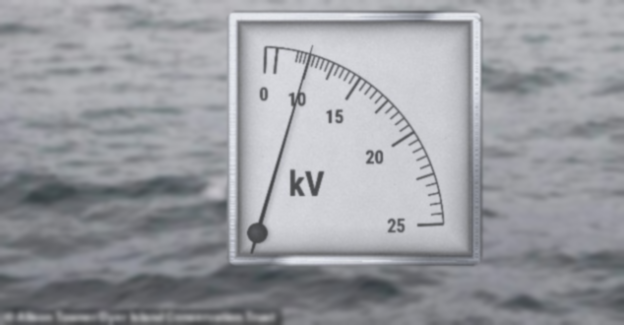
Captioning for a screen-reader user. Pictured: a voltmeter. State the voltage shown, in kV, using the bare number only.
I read 10
